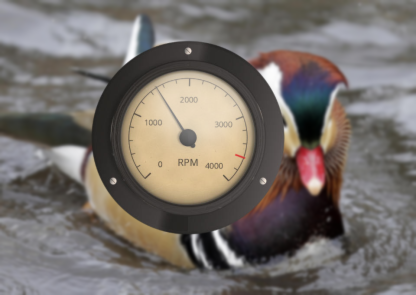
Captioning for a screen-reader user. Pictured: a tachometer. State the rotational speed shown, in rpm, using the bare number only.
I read 1500
